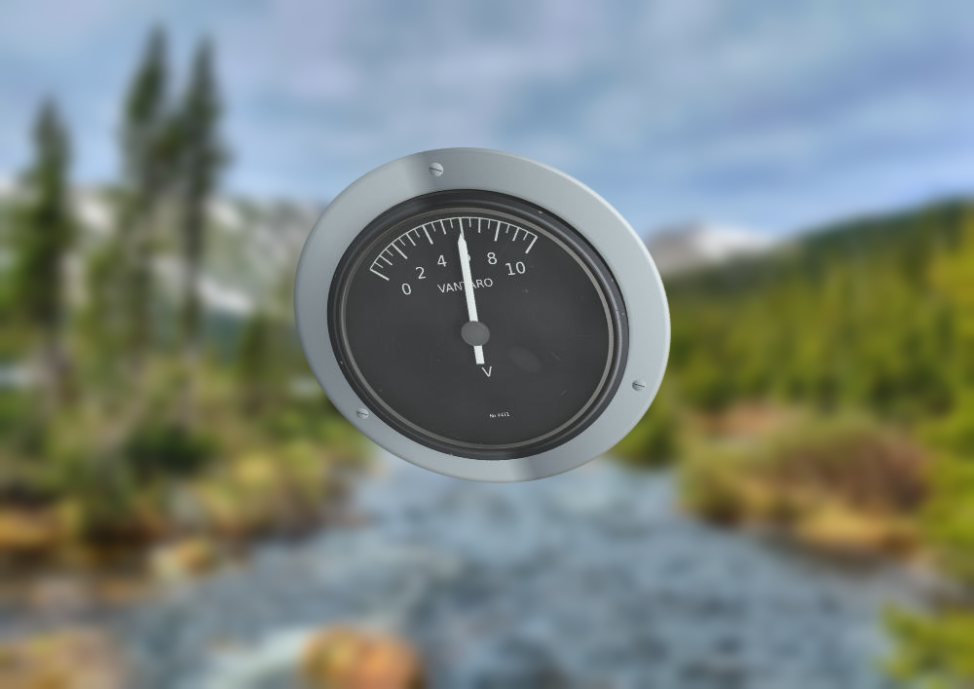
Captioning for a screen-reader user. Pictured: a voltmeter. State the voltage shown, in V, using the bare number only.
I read 6
